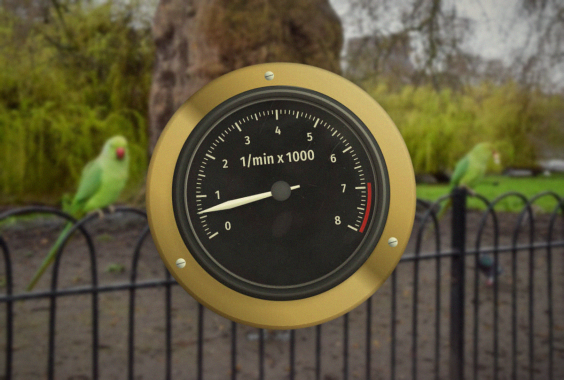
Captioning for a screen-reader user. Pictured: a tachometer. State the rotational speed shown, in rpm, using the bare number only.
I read 600
